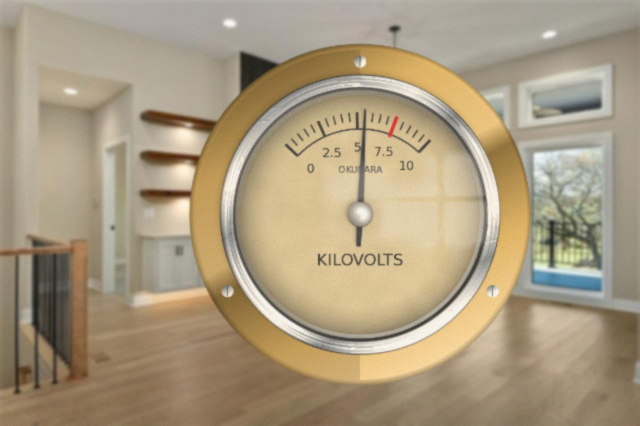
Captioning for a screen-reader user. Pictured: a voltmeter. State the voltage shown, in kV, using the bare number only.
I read 5.5
